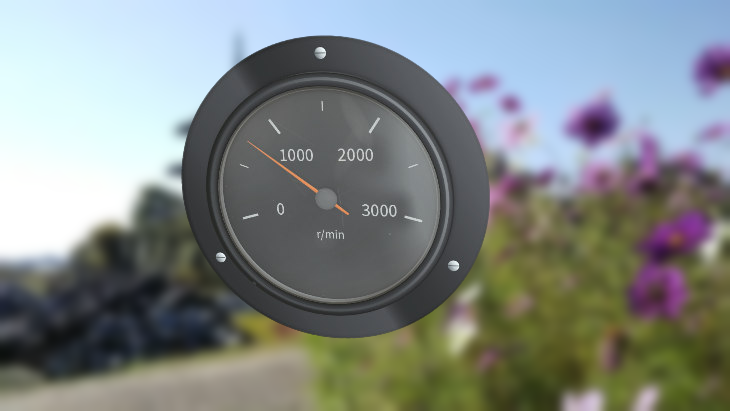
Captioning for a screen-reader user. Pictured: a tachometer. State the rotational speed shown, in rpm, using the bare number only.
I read 750
